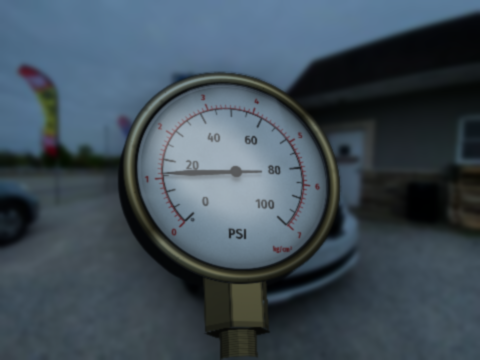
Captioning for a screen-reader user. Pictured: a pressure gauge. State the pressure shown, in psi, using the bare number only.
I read 15
